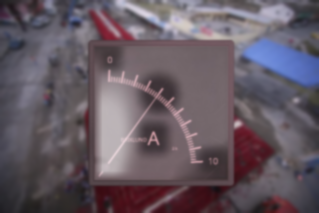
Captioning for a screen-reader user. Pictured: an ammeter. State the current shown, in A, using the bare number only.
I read 4
